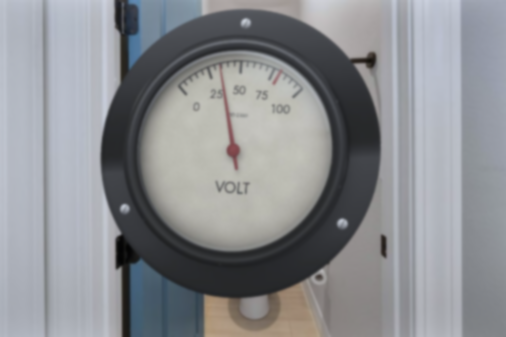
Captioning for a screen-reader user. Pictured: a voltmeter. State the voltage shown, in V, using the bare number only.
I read 35
